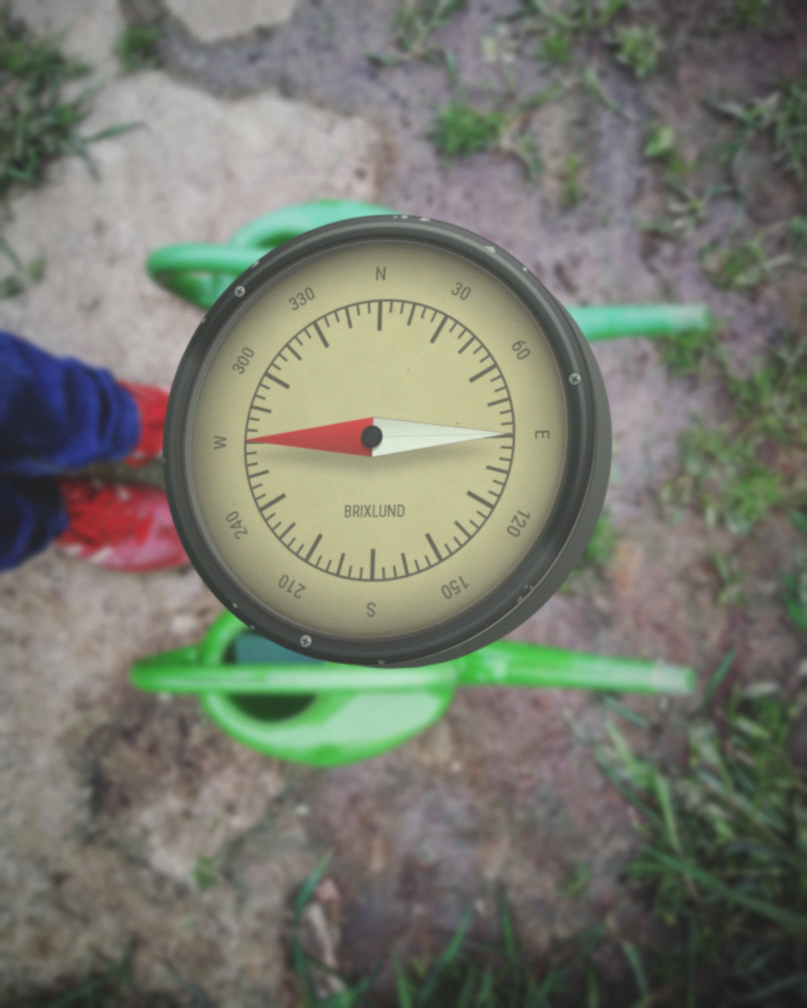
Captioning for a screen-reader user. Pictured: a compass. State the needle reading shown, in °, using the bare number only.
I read 270
